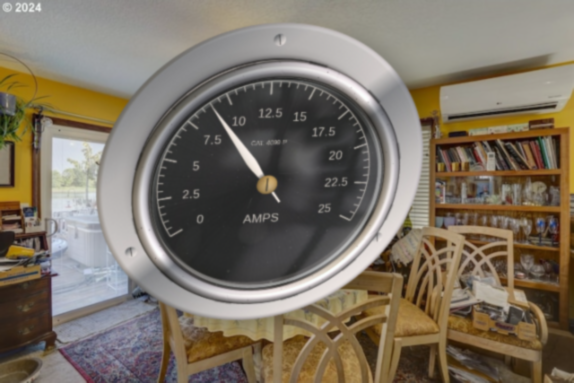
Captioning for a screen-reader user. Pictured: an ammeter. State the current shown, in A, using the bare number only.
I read 9
